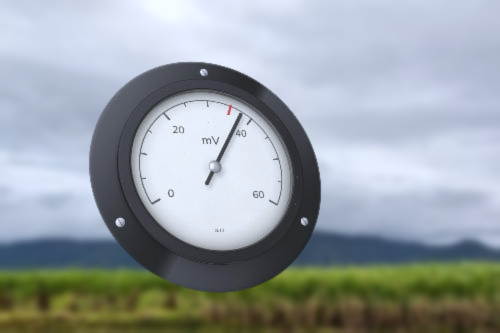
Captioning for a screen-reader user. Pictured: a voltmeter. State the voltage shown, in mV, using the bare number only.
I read 37.5
